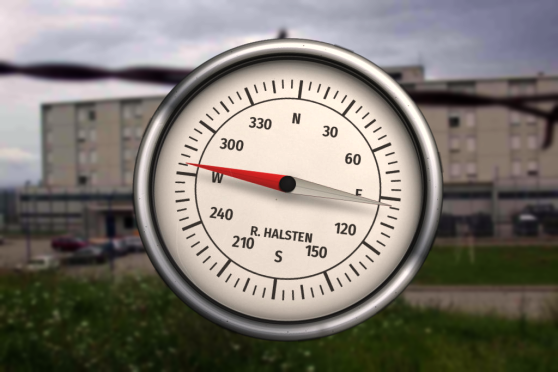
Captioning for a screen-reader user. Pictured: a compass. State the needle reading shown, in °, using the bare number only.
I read 275
